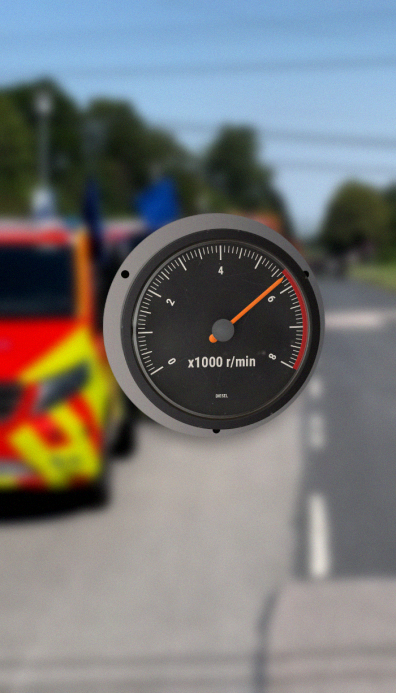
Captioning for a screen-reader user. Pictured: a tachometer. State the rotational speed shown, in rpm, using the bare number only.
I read 5700
